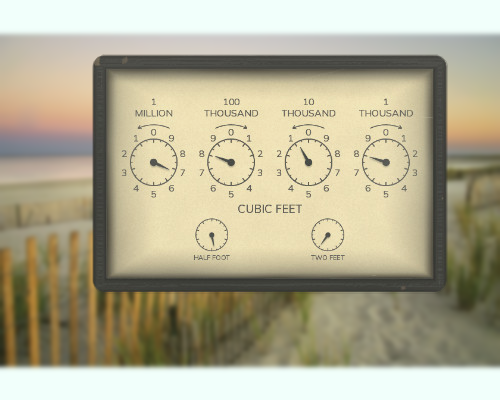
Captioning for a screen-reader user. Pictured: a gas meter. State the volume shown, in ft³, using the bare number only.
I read 680800
